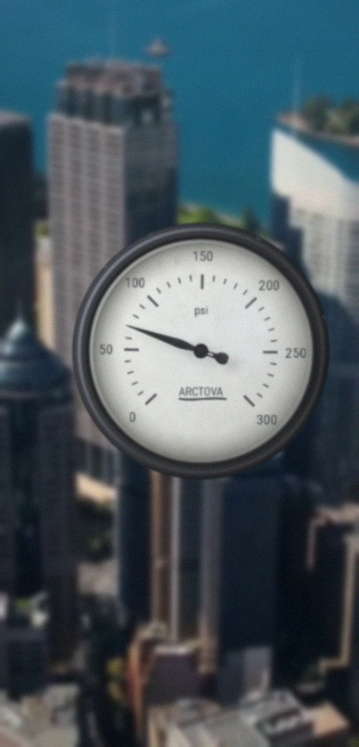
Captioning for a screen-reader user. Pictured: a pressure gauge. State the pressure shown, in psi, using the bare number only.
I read 70
